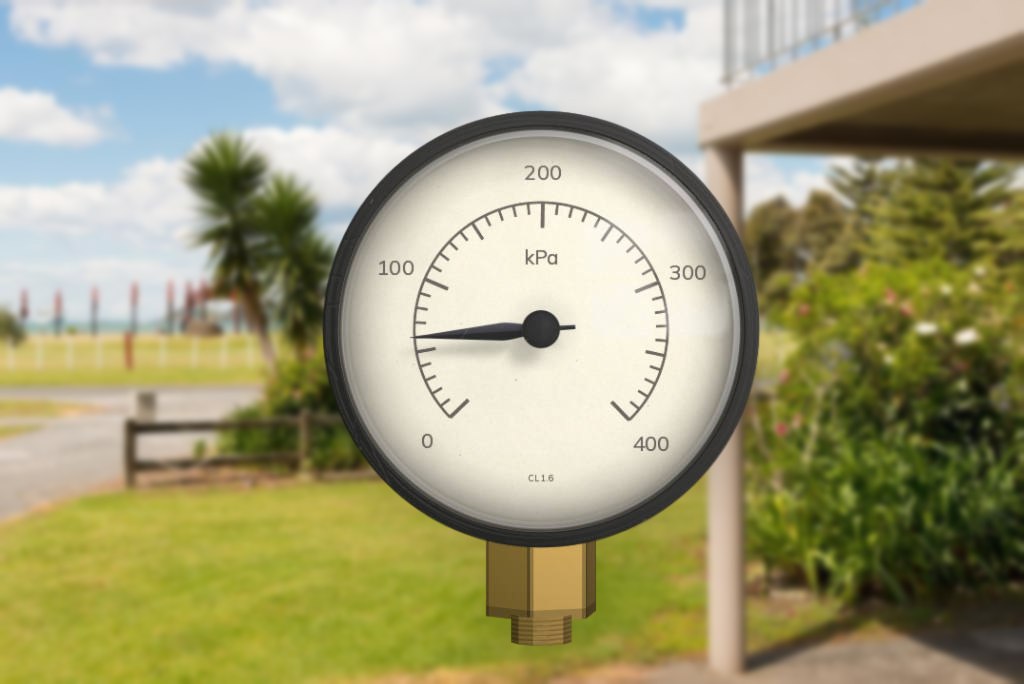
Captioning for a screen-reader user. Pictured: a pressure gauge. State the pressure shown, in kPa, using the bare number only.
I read 60
